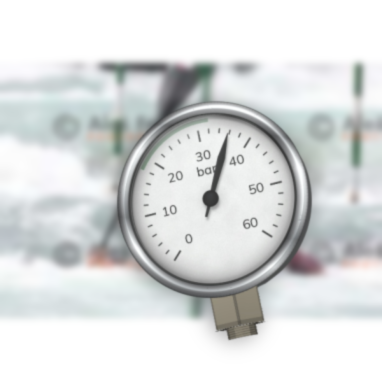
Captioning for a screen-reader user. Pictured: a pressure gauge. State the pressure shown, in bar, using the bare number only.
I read 36
